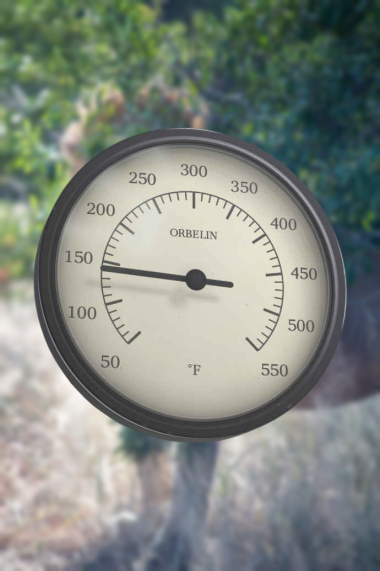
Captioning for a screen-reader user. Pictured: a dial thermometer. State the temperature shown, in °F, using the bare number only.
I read 140
